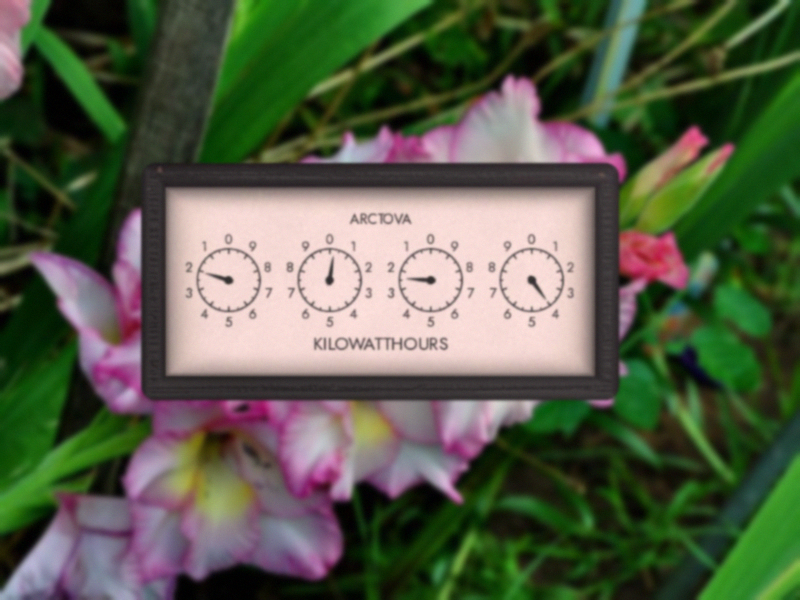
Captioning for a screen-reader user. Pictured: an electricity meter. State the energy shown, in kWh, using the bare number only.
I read 2024
